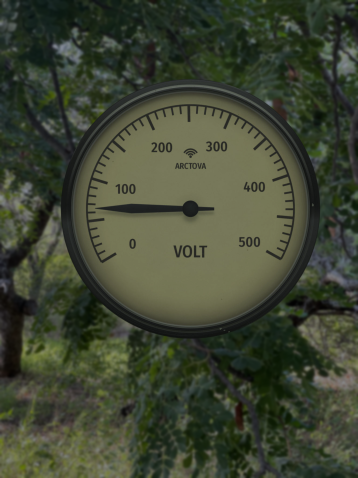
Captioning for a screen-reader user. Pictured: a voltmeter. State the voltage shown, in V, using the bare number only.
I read 65
